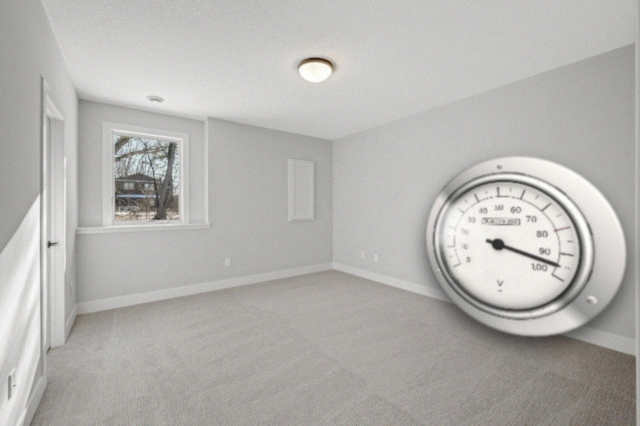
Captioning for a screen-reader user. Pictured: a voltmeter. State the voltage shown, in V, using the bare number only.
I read 95
